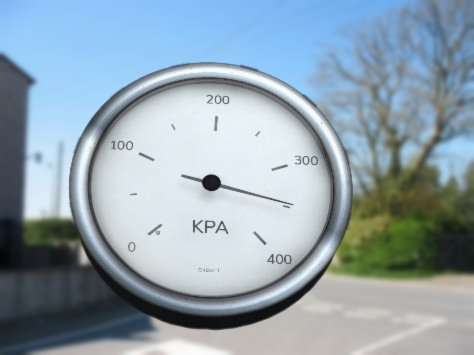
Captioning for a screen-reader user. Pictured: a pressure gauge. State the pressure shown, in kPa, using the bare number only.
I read 350
